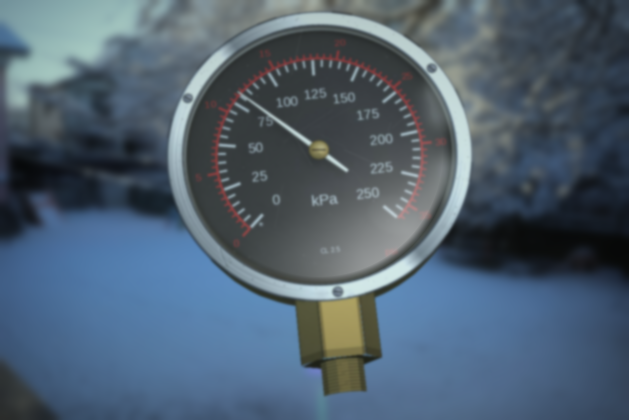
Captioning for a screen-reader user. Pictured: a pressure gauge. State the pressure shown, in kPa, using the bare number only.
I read 80
